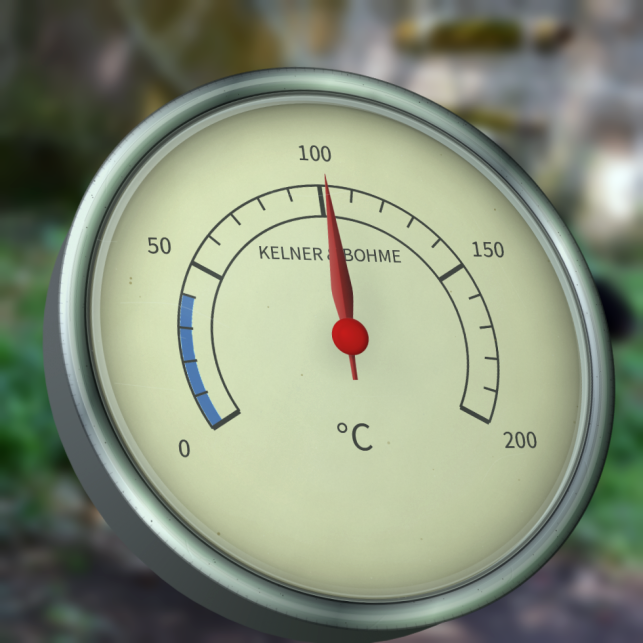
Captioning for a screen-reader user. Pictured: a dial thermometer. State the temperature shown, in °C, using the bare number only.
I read 100
